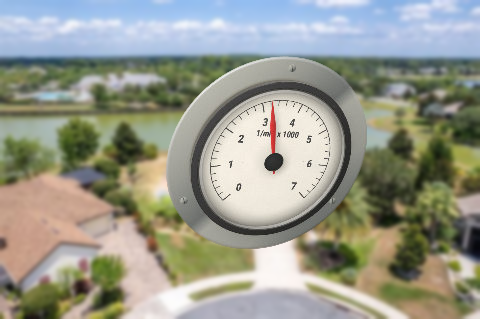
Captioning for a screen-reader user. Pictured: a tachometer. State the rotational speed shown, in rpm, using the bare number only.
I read 3200
